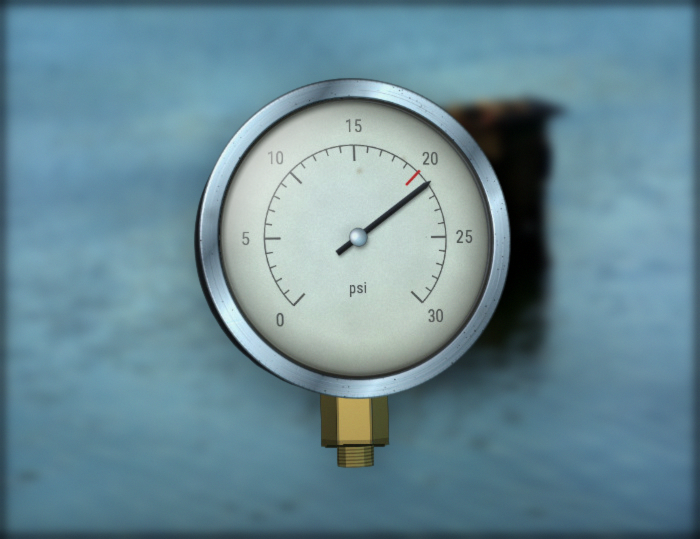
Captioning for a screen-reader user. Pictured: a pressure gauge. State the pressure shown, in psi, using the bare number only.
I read 21
